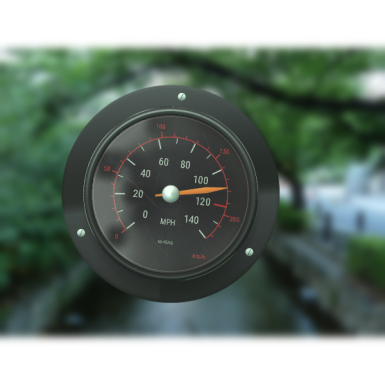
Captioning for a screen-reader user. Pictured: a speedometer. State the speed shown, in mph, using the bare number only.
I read 110
